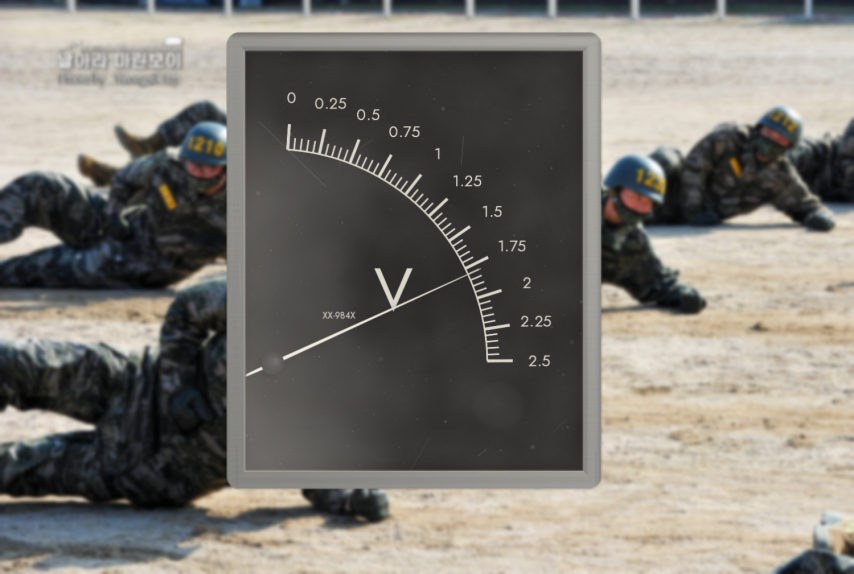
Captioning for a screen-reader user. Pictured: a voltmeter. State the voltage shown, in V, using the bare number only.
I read 1.8
